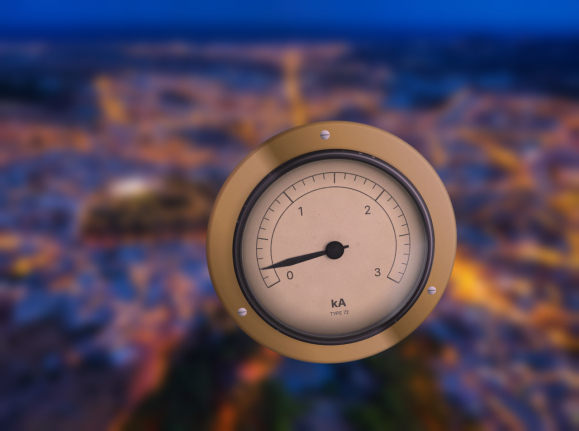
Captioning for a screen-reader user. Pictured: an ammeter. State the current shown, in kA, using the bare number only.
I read 0.2
